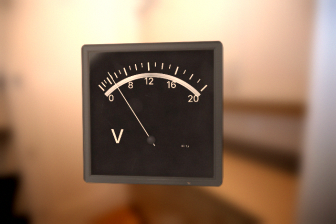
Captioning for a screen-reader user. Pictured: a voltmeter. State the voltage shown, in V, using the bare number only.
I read 5
